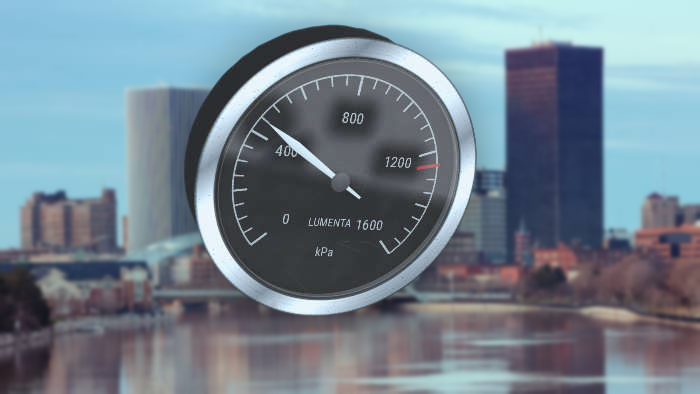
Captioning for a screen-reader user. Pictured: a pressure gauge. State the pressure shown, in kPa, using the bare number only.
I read 450
